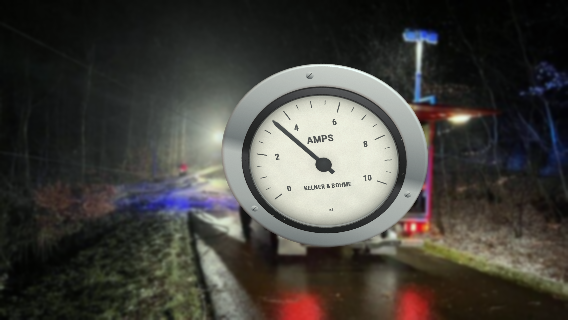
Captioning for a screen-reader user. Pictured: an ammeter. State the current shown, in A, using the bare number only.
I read 3.5
